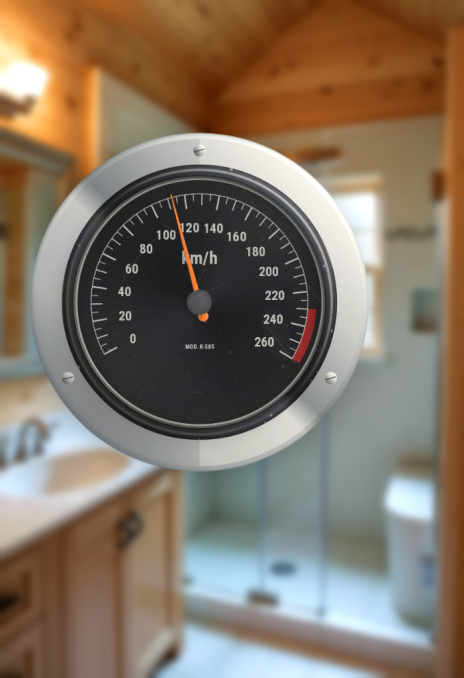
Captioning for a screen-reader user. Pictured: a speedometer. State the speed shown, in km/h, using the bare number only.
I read 112.5
